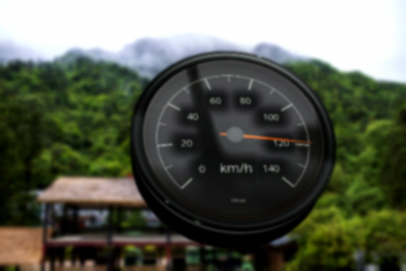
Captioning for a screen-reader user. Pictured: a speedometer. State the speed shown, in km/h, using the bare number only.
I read 120
